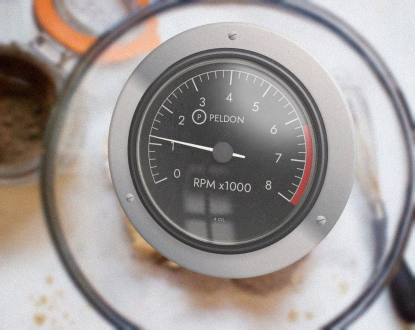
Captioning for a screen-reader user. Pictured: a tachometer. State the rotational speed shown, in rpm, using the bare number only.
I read 1200
